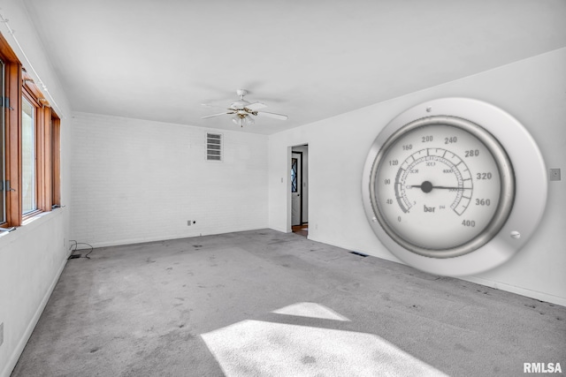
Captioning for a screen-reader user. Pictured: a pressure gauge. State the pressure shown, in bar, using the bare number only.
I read 340
